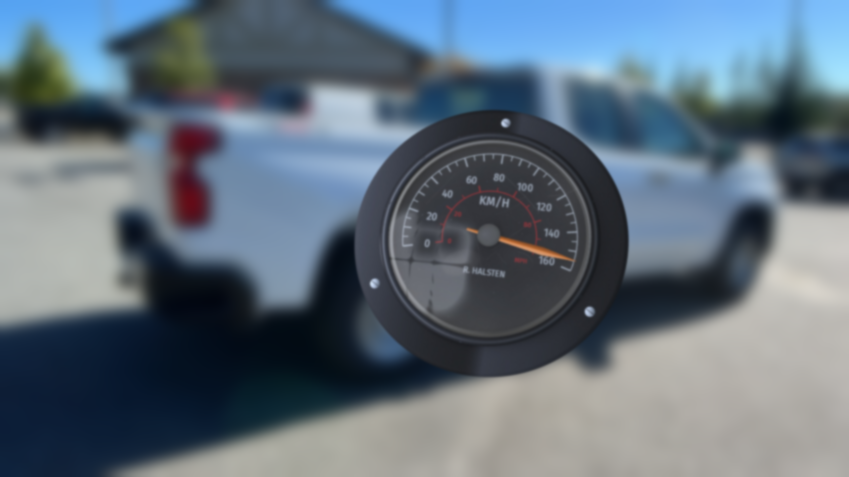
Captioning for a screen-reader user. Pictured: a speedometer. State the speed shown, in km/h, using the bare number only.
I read 155
